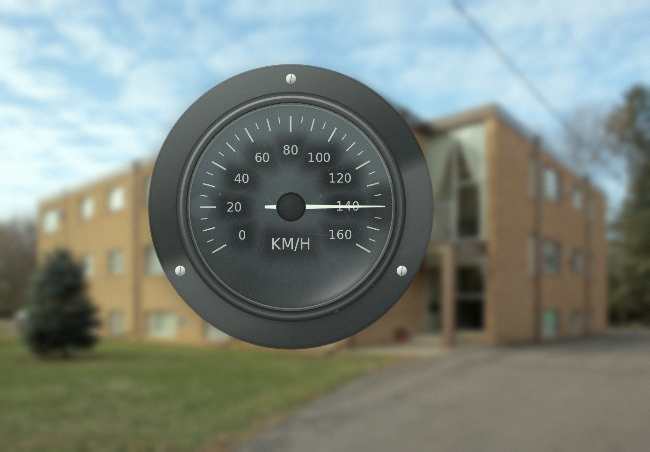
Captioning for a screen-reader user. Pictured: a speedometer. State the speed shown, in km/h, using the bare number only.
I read 140
